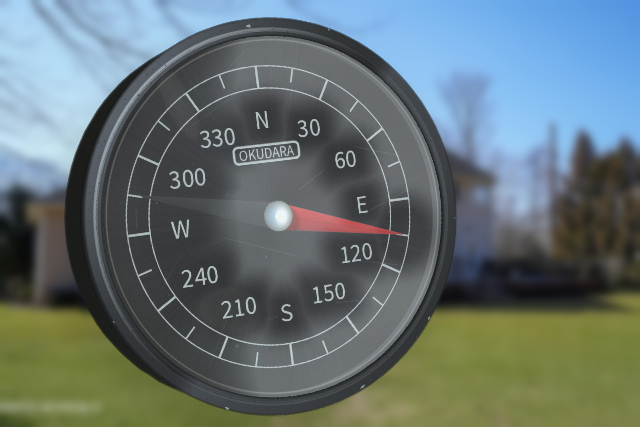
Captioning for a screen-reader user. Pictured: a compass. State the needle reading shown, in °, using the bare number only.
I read 105
